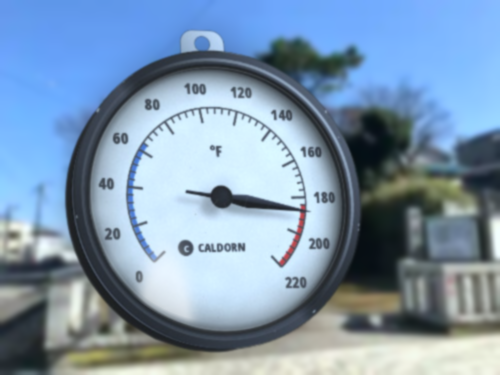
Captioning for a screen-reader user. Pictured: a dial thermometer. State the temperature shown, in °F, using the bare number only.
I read 188
